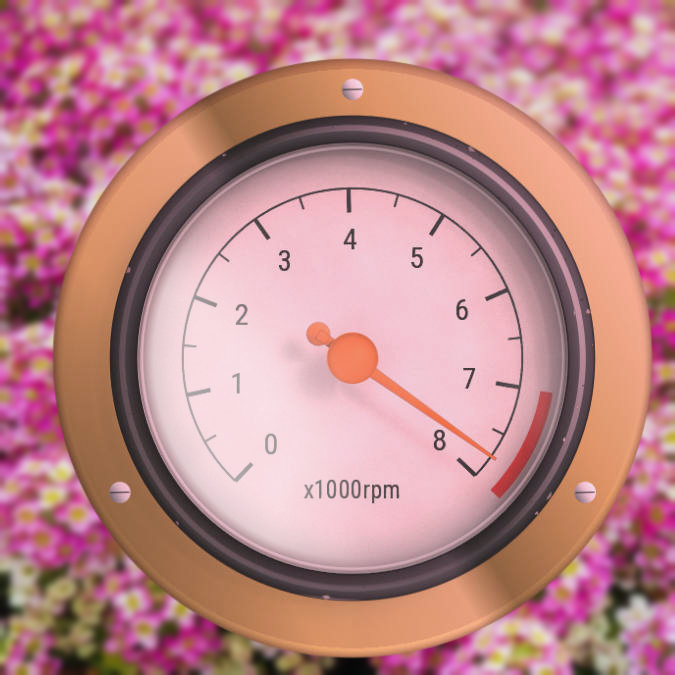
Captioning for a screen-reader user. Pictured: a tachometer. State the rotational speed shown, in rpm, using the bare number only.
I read 7750
